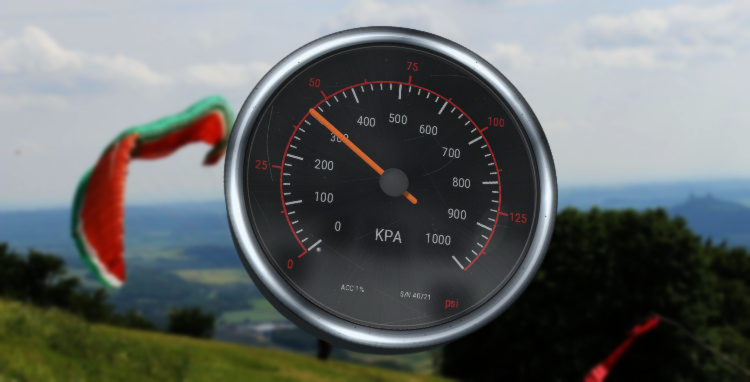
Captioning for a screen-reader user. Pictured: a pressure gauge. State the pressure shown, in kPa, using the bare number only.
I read 300
